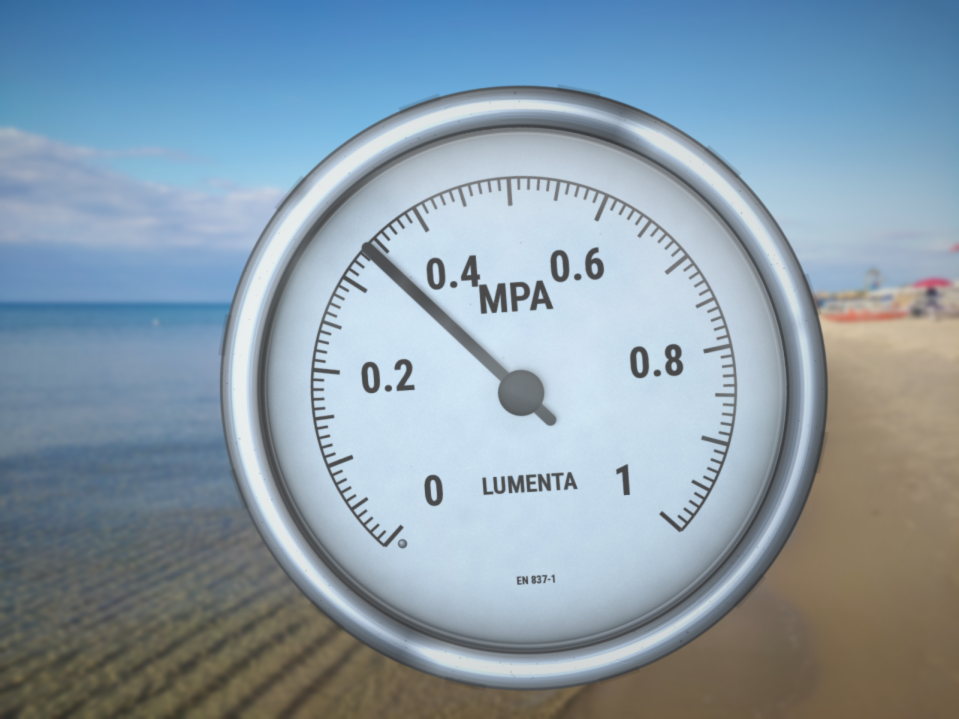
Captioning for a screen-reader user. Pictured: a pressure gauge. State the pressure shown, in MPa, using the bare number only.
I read 0.34
